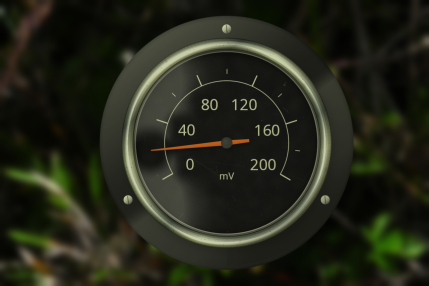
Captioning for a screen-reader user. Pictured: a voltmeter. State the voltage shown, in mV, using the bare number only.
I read 20
